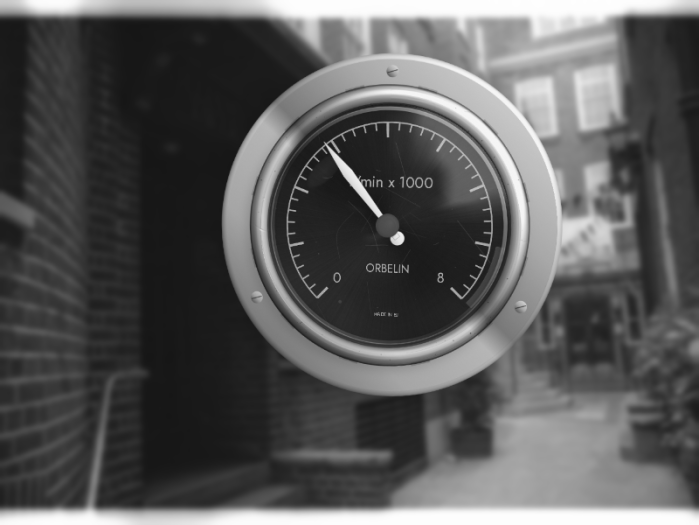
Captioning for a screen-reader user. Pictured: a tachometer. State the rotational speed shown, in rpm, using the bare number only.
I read 2900
